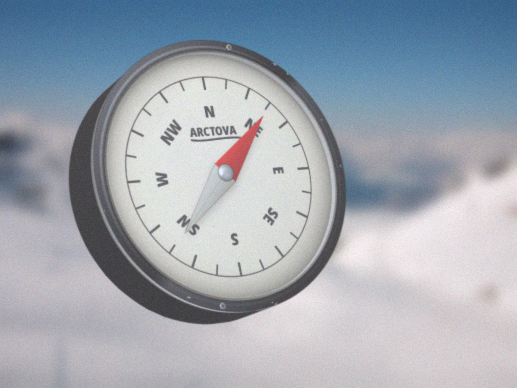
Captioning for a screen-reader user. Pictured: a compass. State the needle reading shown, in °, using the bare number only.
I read 45
